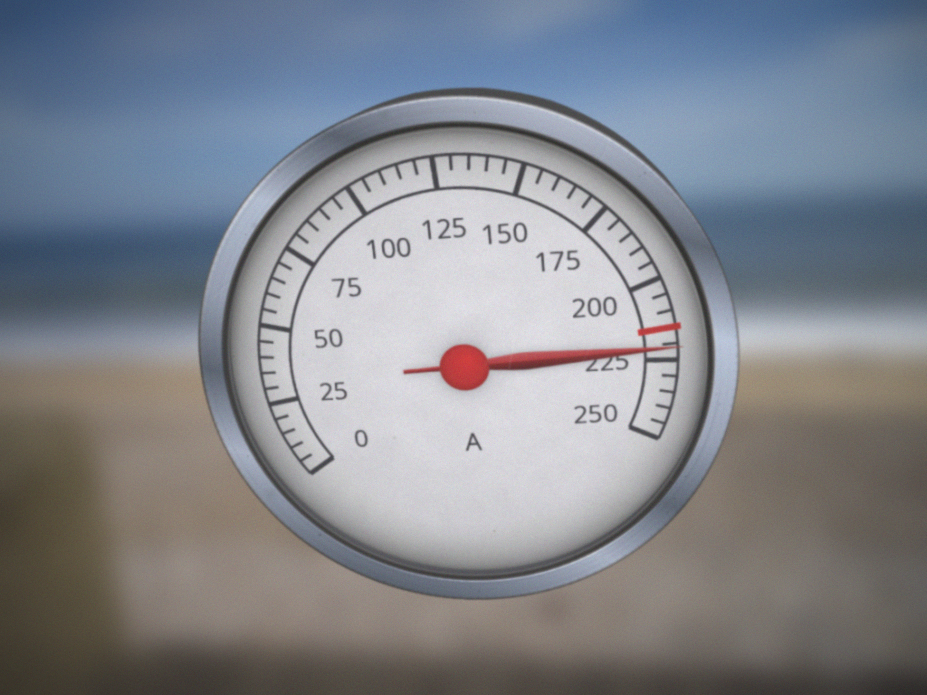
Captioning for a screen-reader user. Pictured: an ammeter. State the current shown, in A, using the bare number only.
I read 220
